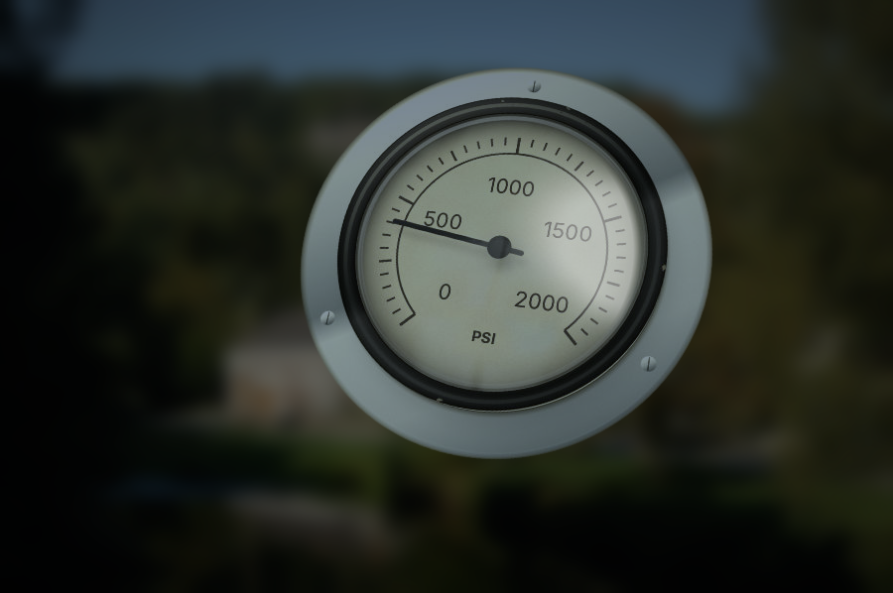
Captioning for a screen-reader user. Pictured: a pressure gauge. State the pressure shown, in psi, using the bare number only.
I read 400
